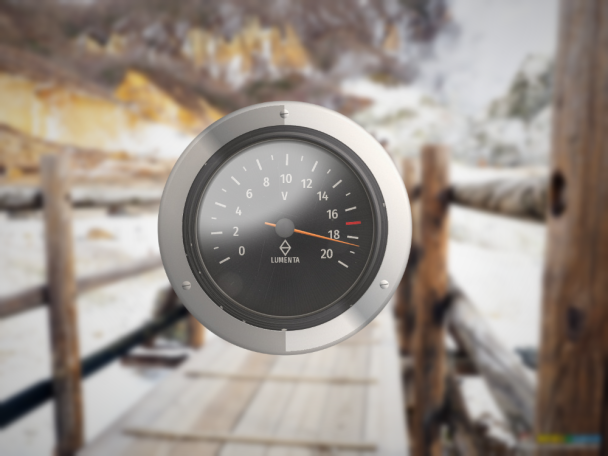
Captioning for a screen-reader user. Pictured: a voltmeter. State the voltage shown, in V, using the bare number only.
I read 18.5
